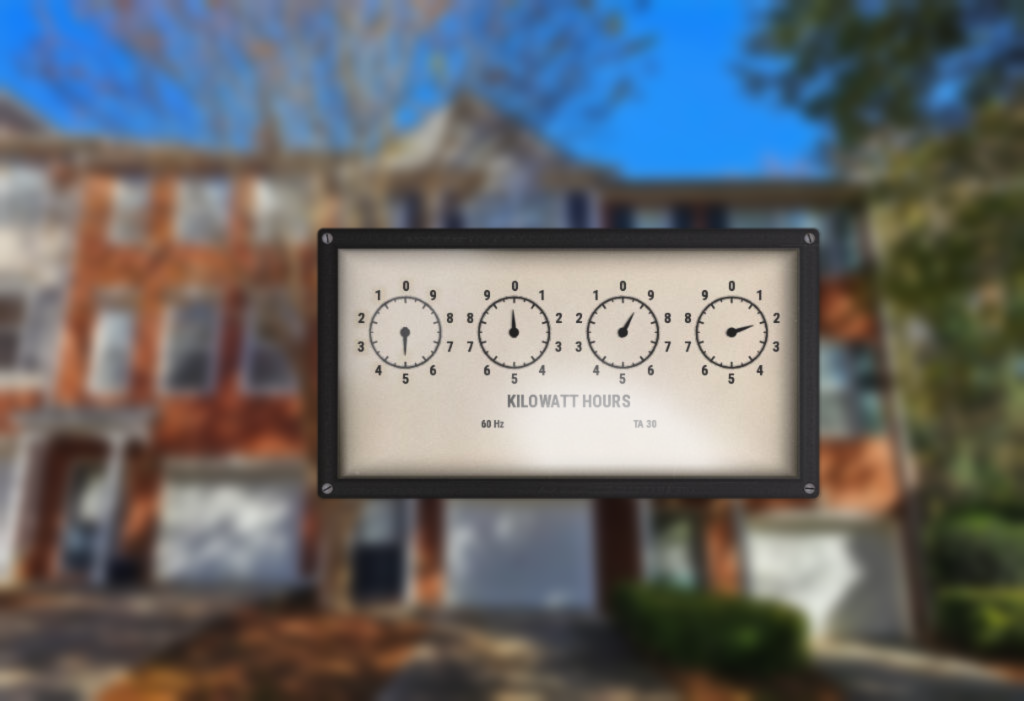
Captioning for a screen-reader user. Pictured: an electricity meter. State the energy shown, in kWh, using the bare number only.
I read 4992
